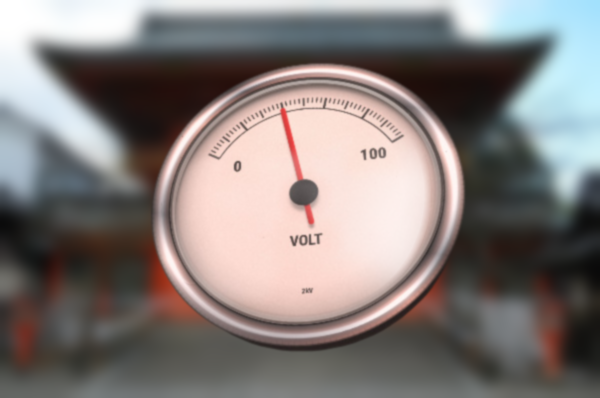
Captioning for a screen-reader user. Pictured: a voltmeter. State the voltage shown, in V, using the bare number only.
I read 40
